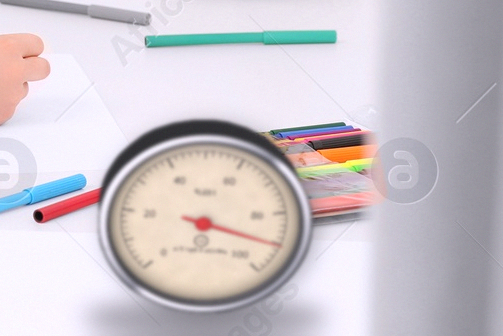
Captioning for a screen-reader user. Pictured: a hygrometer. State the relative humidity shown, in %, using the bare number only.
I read 90
